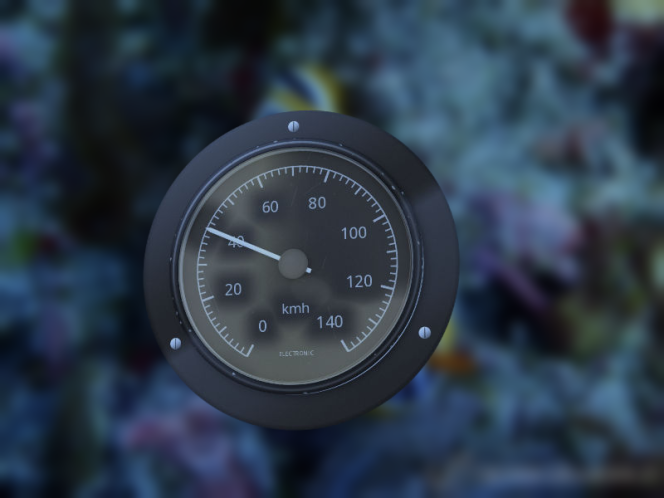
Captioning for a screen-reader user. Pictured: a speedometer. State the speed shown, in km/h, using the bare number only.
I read 40
